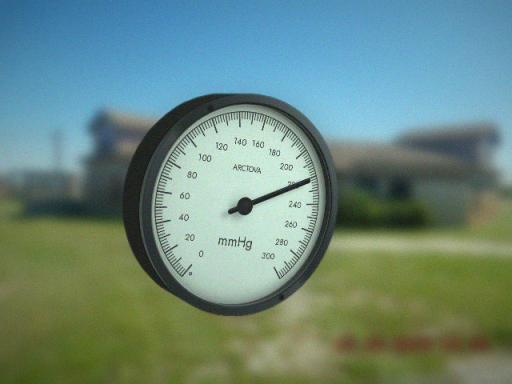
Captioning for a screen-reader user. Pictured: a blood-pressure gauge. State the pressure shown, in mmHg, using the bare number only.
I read 220
